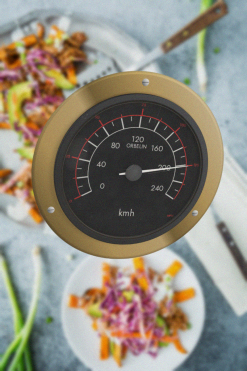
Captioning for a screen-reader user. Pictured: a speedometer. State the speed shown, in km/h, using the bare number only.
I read 200
